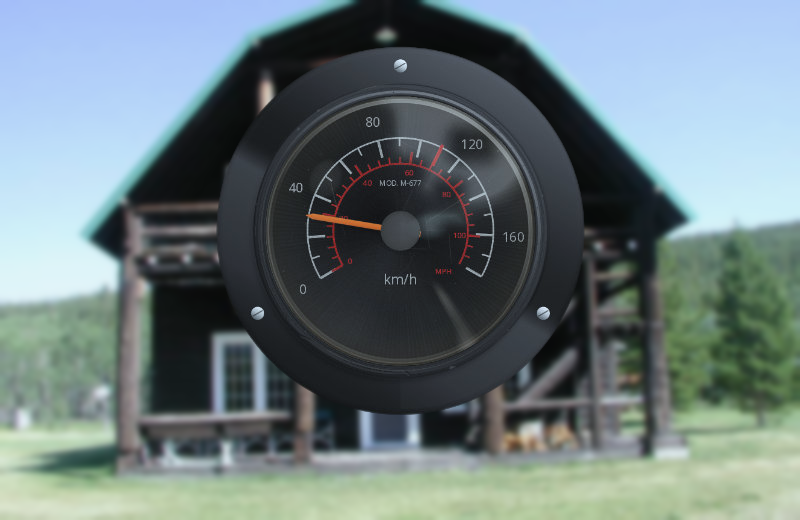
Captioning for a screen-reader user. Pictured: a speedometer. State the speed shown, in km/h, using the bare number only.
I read 30
